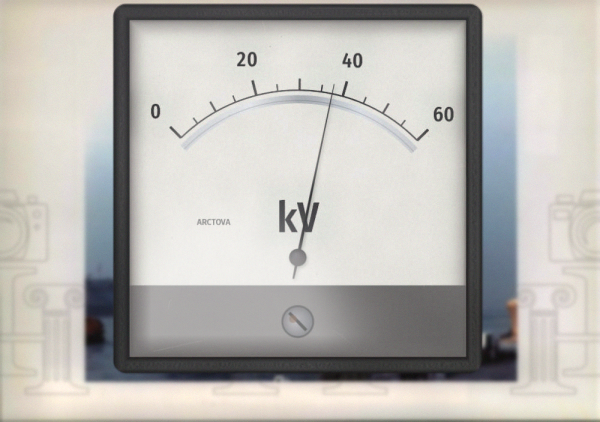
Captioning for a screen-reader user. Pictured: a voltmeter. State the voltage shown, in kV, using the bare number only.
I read 37.5
